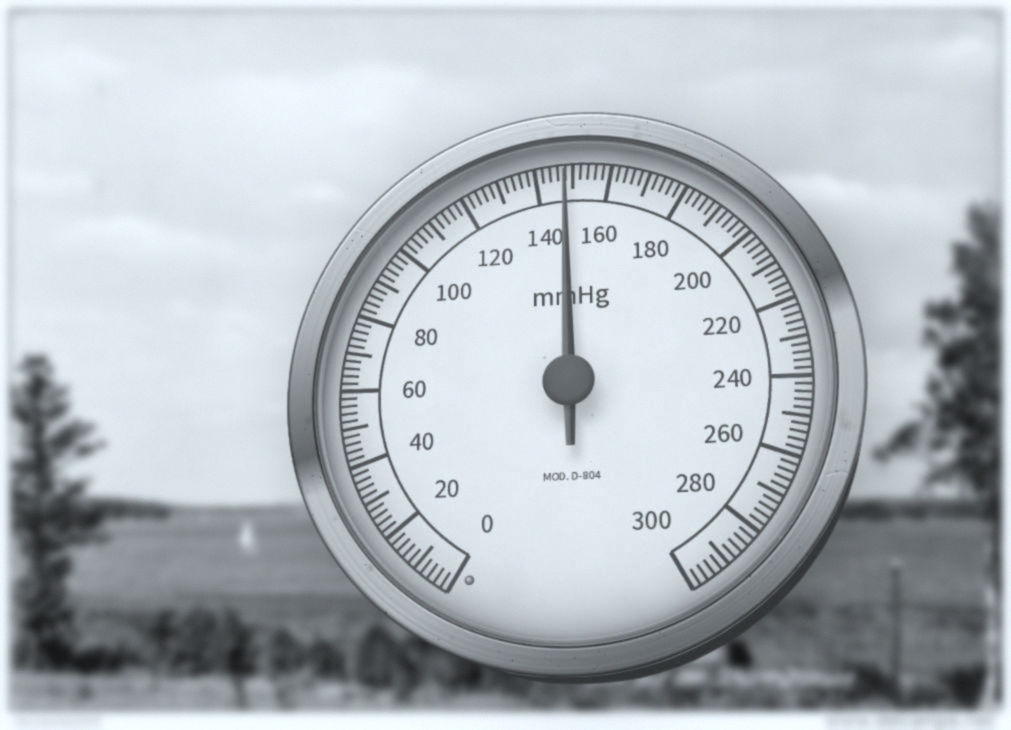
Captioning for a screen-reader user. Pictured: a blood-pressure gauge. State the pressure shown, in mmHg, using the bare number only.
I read 148
